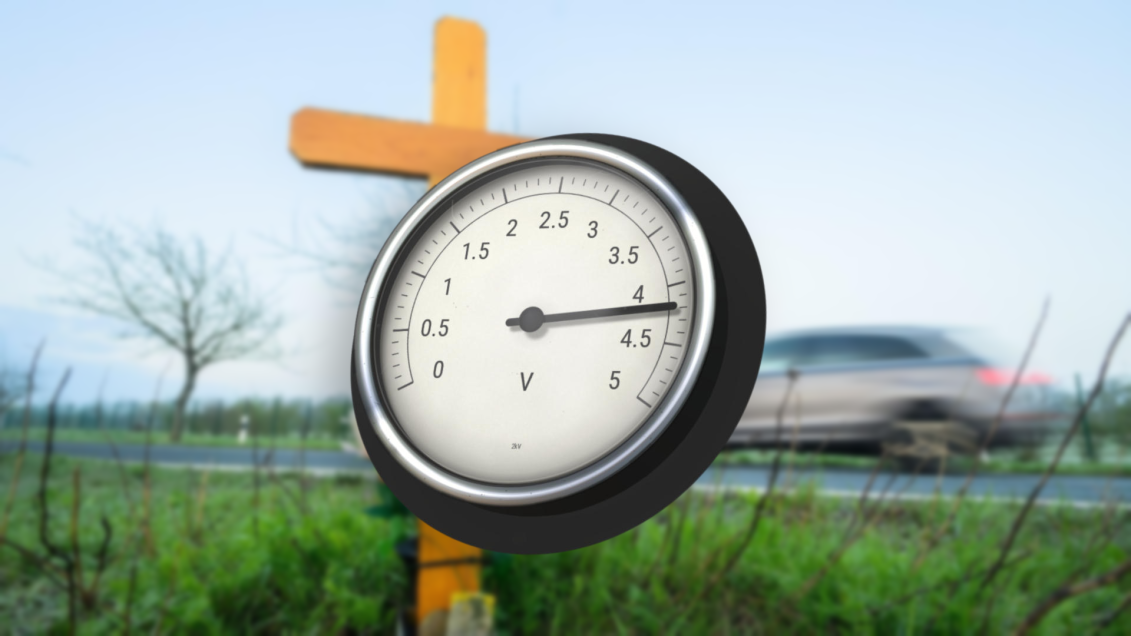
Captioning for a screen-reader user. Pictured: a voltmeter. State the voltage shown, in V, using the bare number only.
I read 4.2
